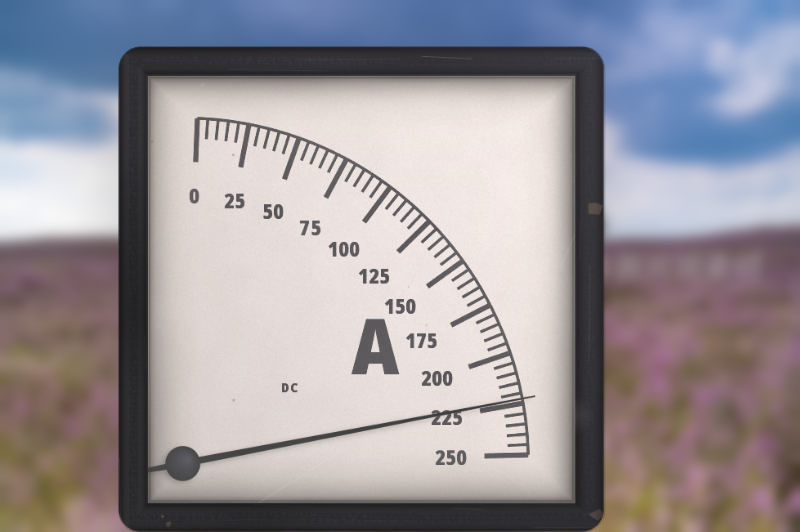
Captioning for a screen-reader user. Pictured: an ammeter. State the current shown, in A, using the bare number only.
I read 222.5
